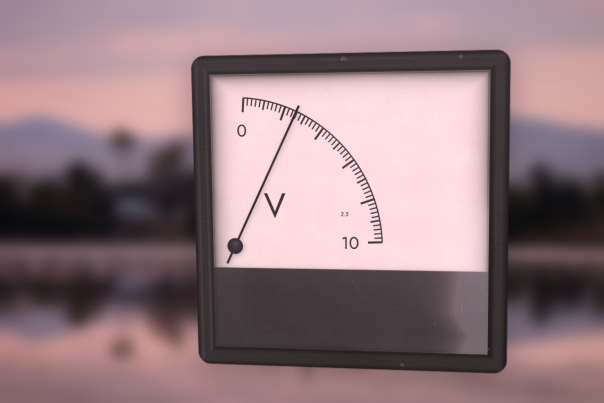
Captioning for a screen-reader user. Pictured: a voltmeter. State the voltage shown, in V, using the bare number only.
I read 2.6
